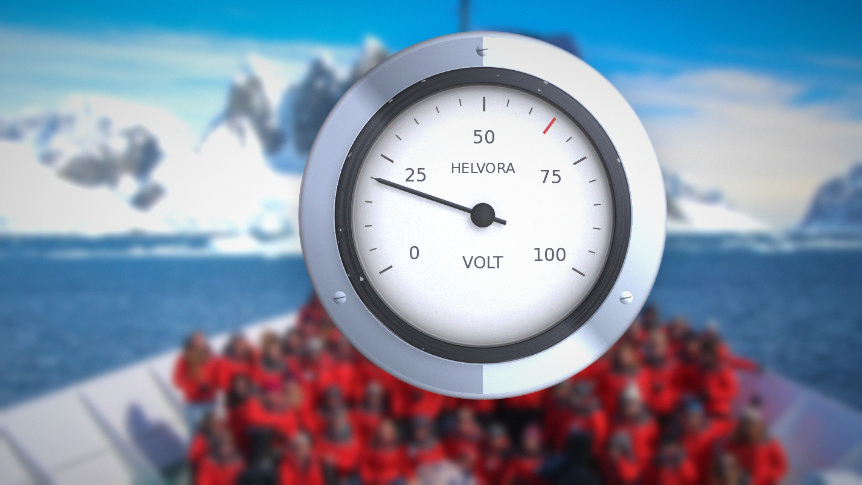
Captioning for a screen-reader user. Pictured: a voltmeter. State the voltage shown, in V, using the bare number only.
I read 20
